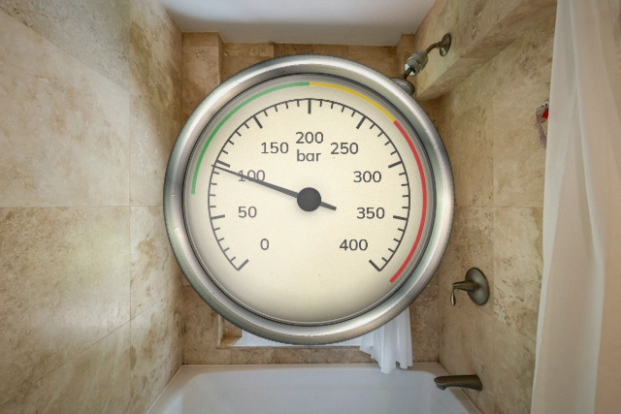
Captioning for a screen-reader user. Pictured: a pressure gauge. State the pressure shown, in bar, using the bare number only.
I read 95
